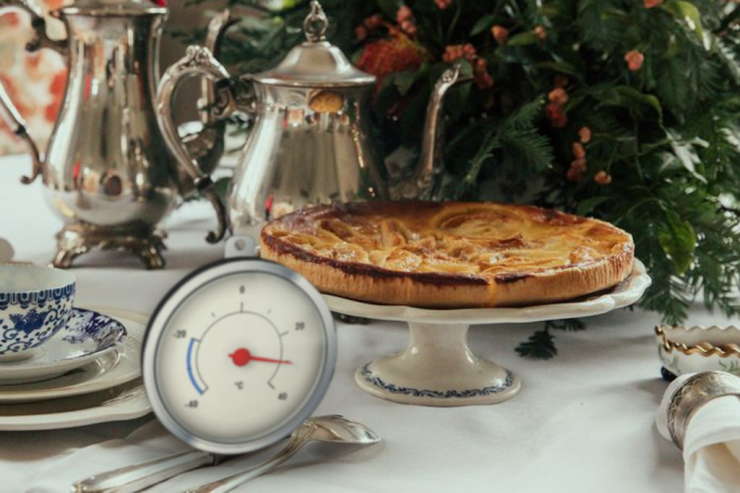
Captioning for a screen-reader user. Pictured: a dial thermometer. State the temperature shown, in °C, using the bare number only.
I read 30
